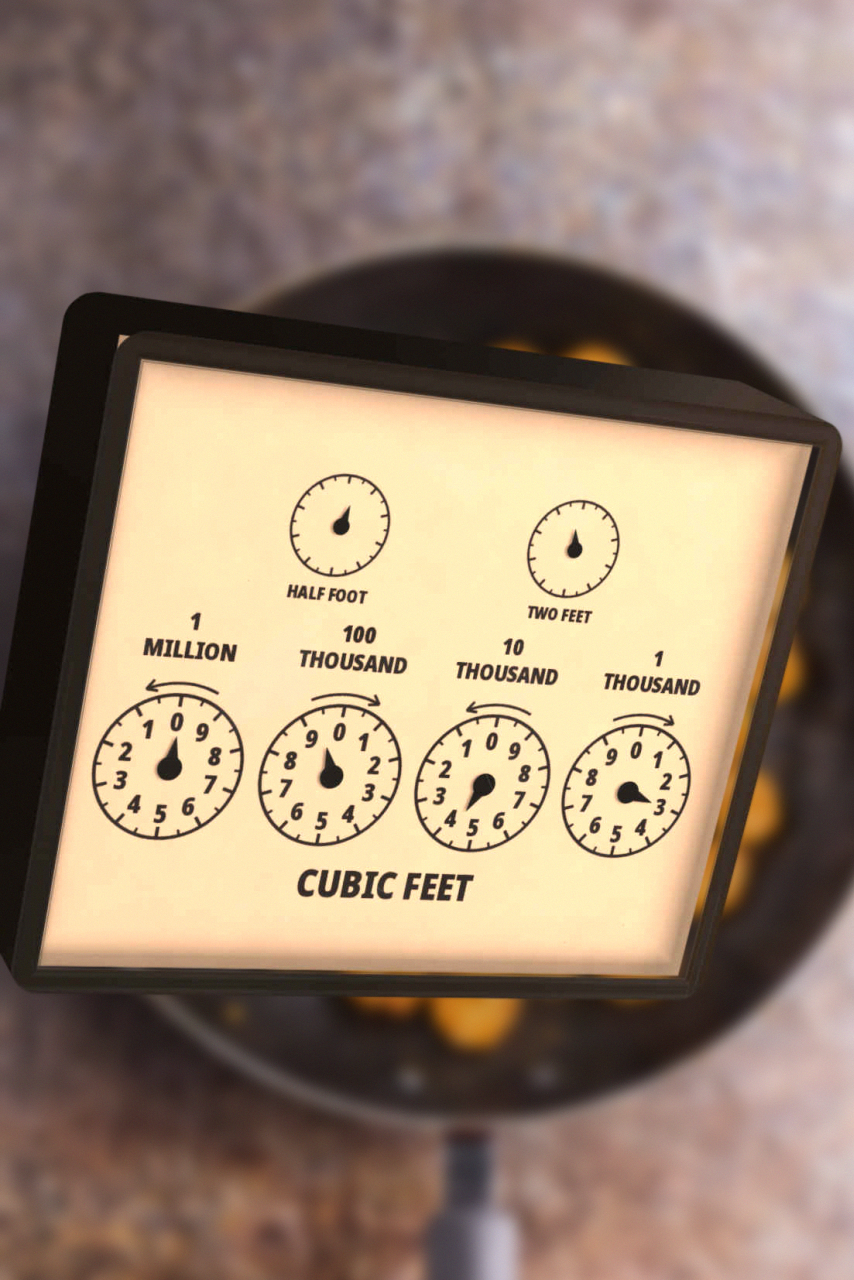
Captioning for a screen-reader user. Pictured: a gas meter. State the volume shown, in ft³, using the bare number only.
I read 994300
